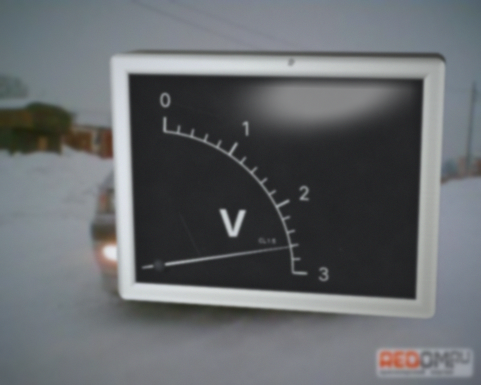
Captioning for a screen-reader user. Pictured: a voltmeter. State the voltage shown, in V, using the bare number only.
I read 2.6
